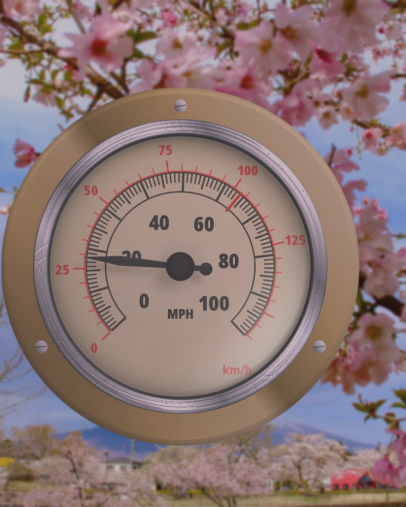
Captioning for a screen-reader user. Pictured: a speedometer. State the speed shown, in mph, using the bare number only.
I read 18
